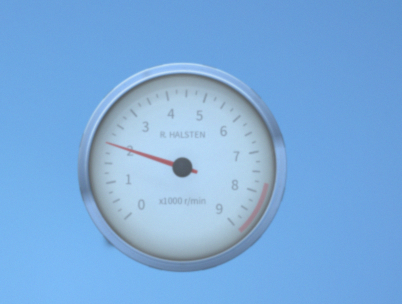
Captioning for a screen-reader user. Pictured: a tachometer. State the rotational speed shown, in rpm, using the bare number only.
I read 2000
